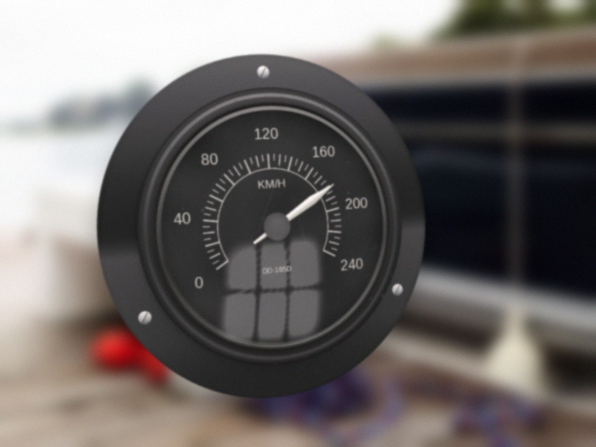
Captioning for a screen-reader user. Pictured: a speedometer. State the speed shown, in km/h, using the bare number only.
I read 180
